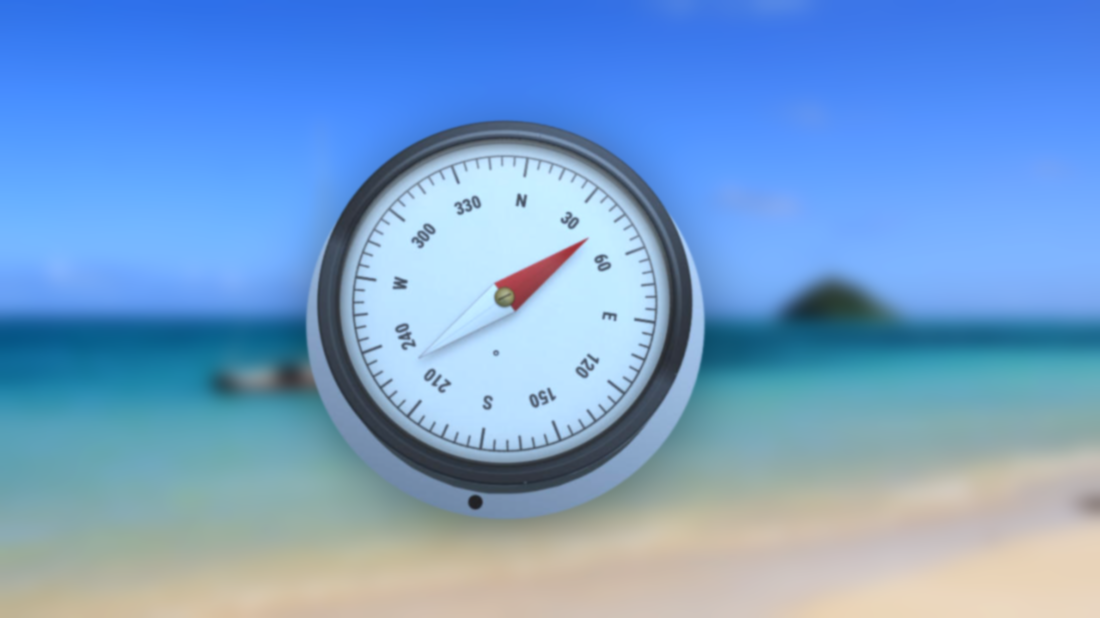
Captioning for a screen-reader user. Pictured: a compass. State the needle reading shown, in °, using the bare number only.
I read 45
